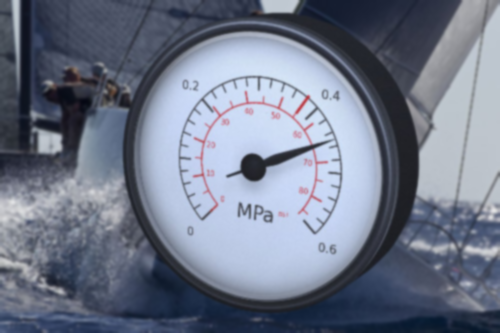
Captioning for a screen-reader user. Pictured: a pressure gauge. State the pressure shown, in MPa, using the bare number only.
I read 0.45
